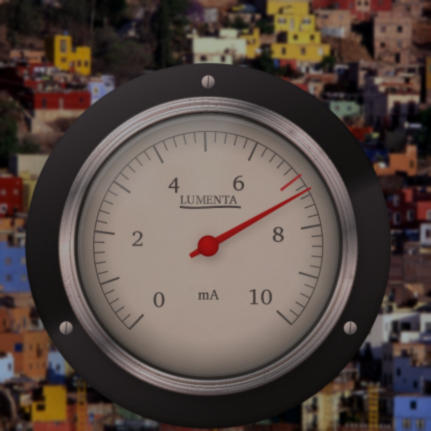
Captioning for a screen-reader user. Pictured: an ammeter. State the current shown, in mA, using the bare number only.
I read 7.3
